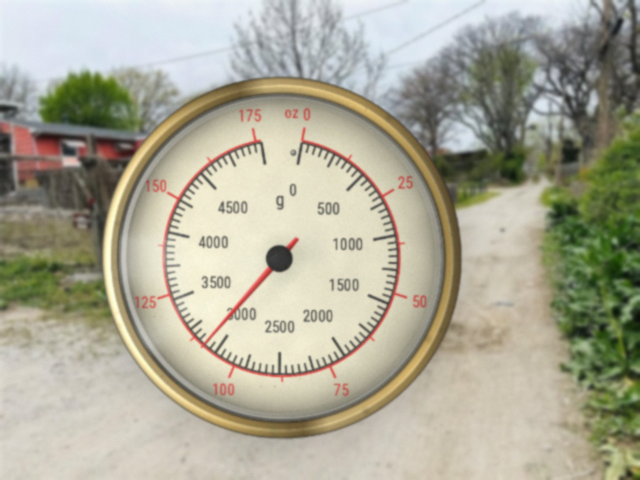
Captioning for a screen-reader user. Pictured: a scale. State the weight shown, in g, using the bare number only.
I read 3100
